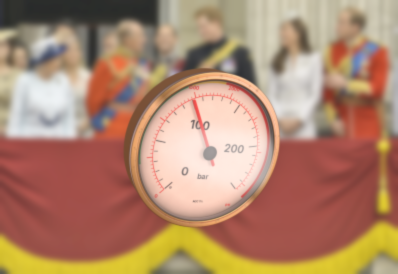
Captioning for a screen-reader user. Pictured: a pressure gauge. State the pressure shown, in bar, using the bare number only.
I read 100
